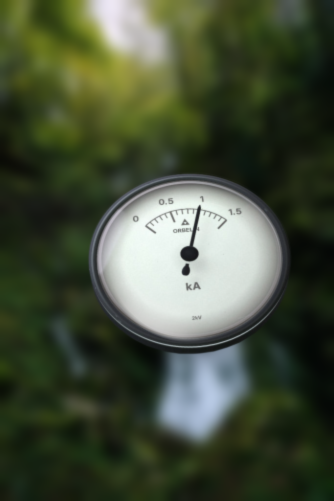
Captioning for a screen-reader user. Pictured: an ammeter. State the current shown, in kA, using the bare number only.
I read 1
